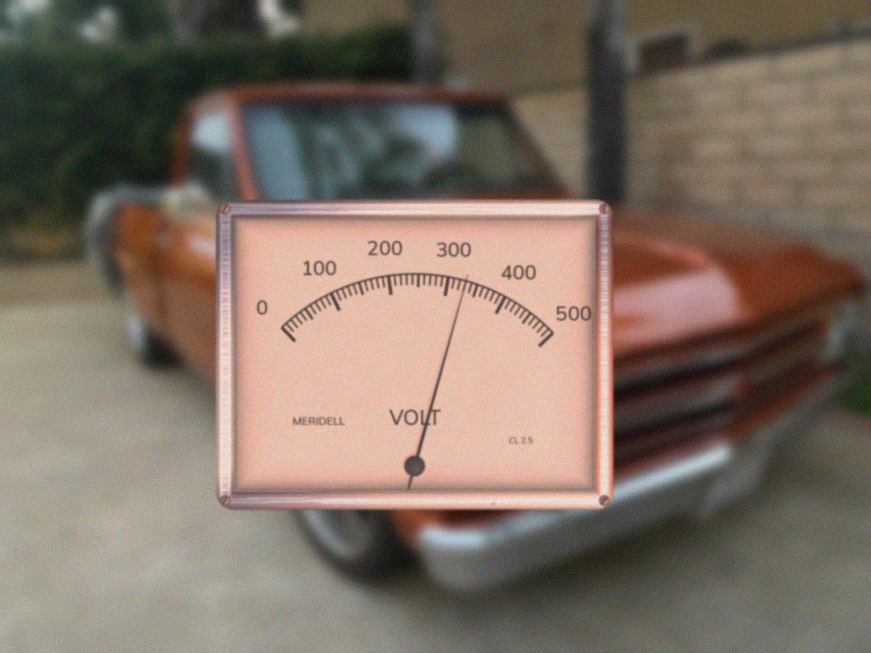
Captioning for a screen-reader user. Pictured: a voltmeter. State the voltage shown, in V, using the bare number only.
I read 330
